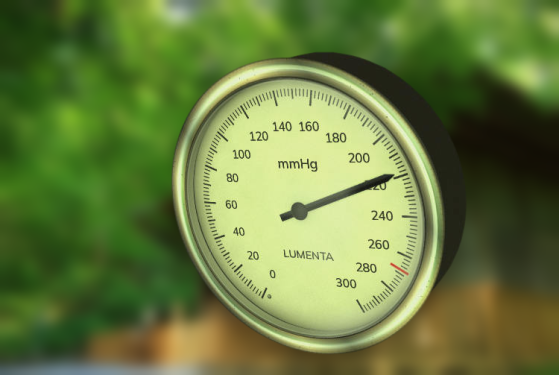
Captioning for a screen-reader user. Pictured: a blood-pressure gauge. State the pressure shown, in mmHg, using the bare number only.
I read 218
